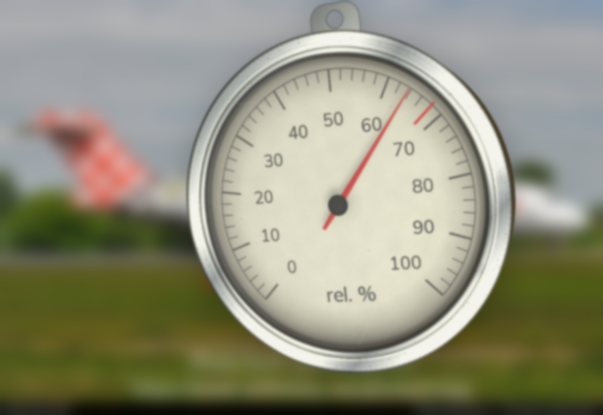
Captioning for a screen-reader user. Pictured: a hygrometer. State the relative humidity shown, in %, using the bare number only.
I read 64
